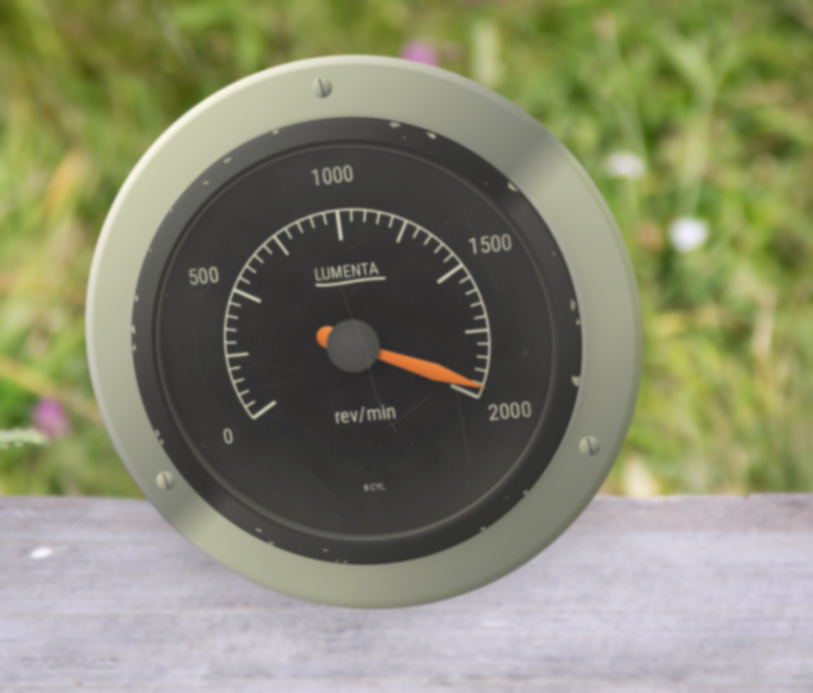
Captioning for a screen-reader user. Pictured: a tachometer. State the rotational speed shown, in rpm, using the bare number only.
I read 1950
